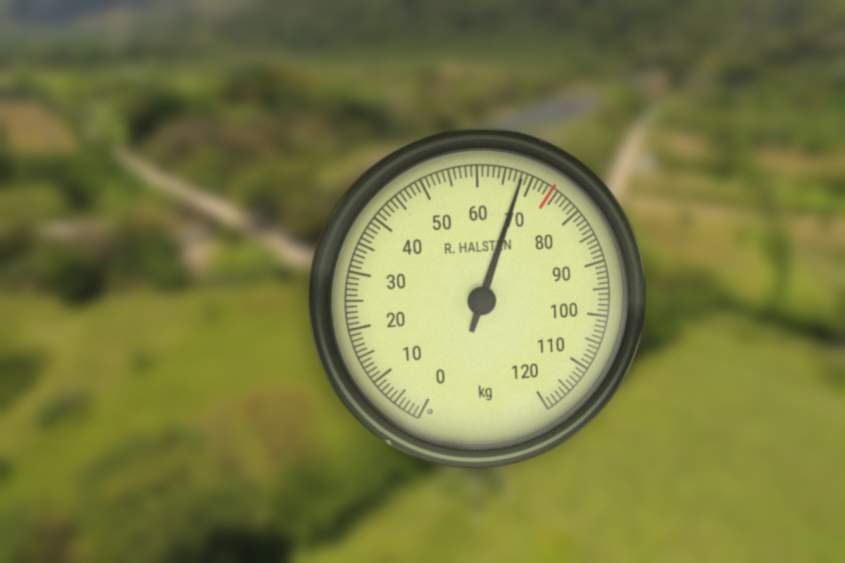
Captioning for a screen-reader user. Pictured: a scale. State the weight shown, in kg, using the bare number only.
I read 68
